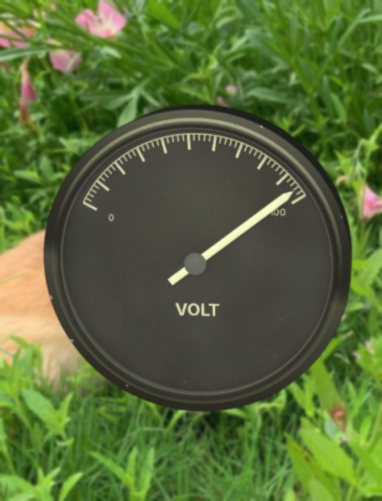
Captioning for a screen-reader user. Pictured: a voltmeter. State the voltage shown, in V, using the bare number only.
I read 96
